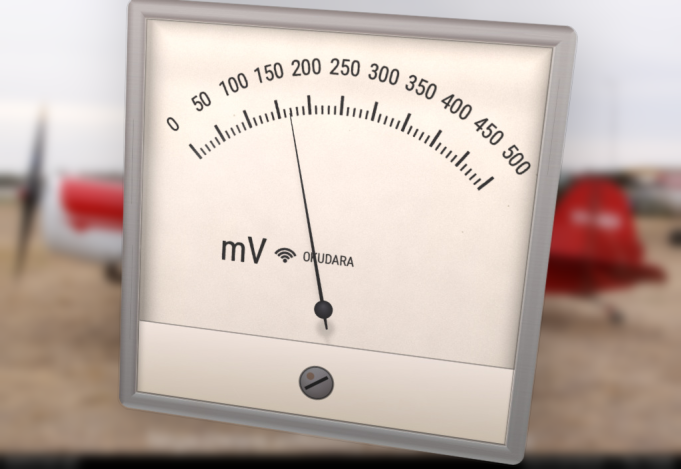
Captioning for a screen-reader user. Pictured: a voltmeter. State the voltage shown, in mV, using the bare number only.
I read 170
